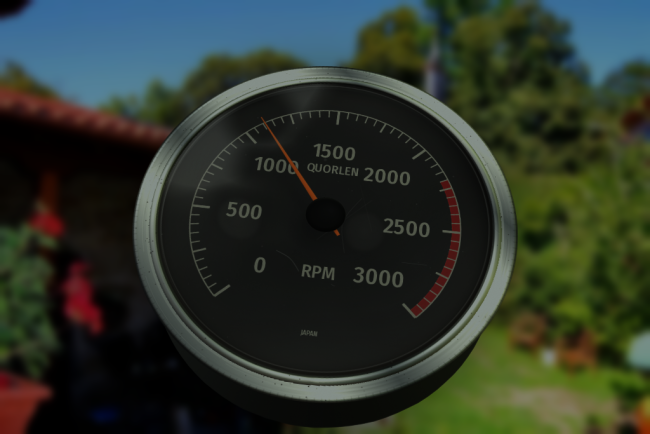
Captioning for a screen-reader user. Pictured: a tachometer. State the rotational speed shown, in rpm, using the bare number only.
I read 1100
